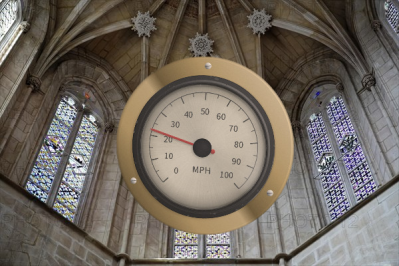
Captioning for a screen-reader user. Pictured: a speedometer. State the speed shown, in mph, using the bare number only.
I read 22.5
